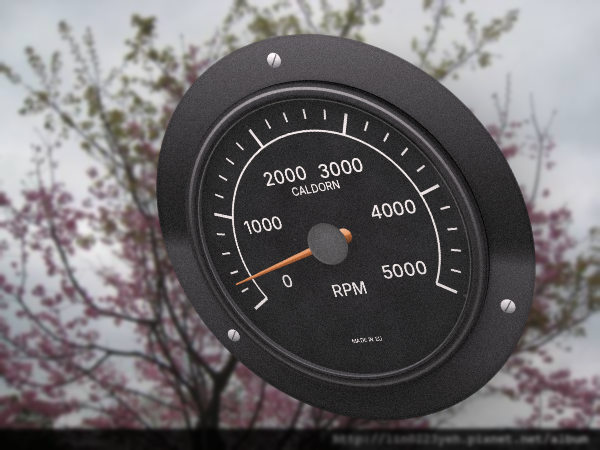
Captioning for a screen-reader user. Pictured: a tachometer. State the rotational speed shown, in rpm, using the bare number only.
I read 300
